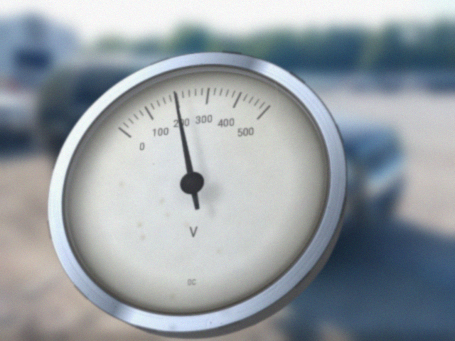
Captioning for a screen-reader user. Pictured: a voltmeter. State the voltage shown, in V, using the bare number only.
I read 200
